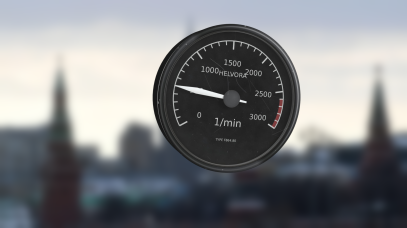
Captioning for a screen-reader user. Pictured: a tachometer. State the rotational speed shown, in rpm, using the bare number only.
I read 500
